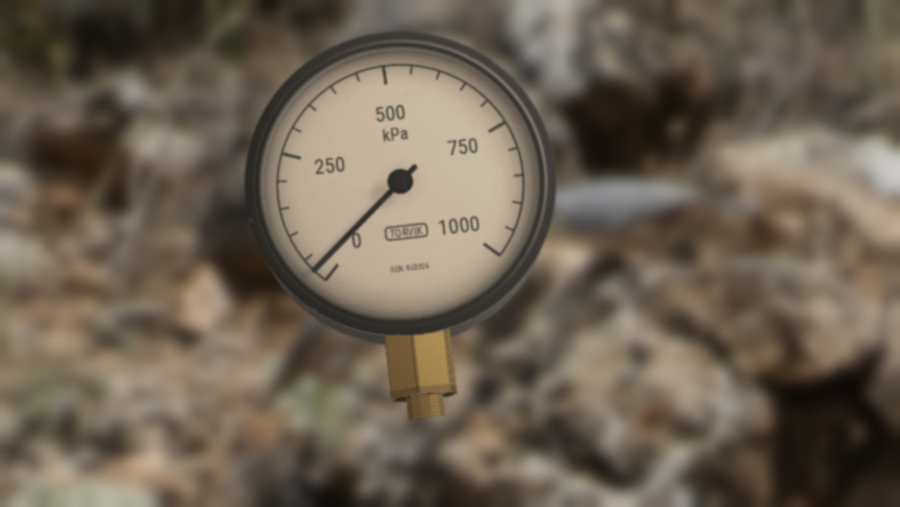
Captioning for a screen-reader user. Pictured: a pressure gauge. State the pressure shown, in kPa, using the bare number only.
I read 25
